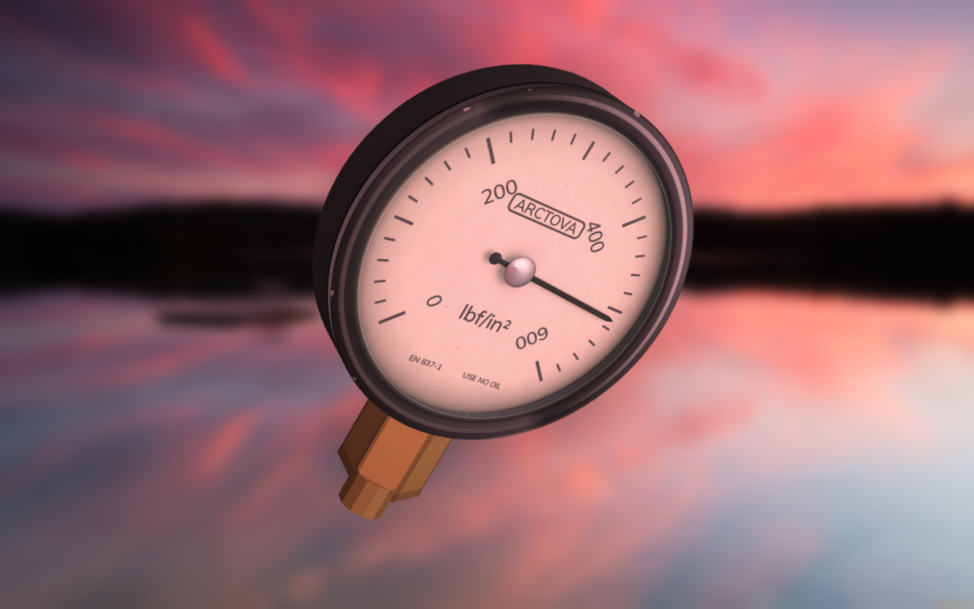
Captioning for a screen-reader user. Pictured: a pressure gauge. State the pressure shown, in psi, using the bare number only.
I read 510
